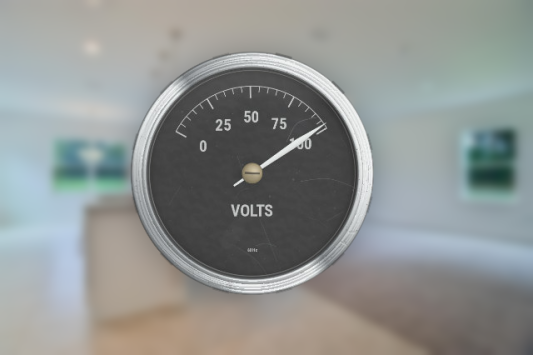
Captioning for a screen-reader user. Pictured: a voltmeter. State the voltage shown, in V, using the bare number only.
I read 97.5
